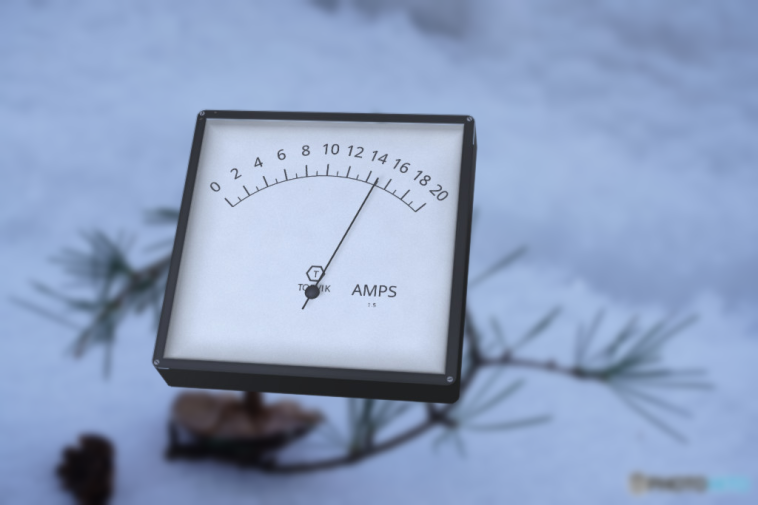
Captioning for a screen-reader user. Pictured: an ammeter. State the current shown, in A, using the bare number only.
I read 15
